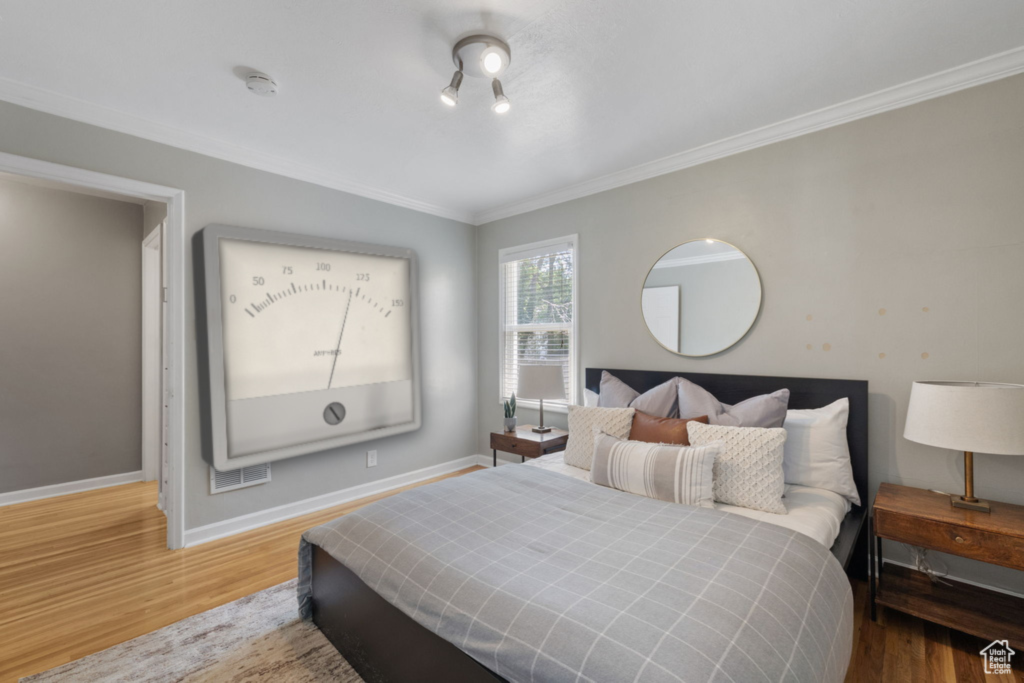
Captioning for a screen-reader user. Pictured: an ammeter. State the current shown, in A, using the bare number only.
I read 120
